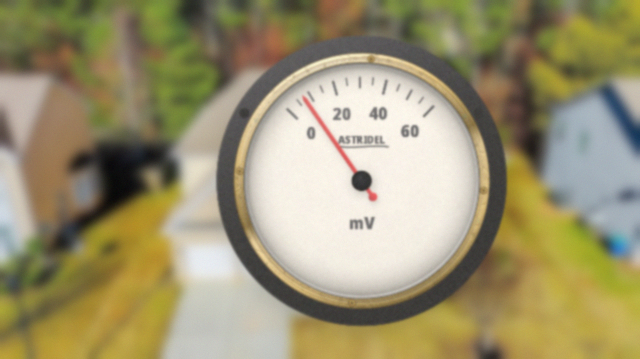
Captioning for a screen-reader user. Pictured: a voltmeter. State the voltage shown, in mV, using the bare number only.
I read 7.5
